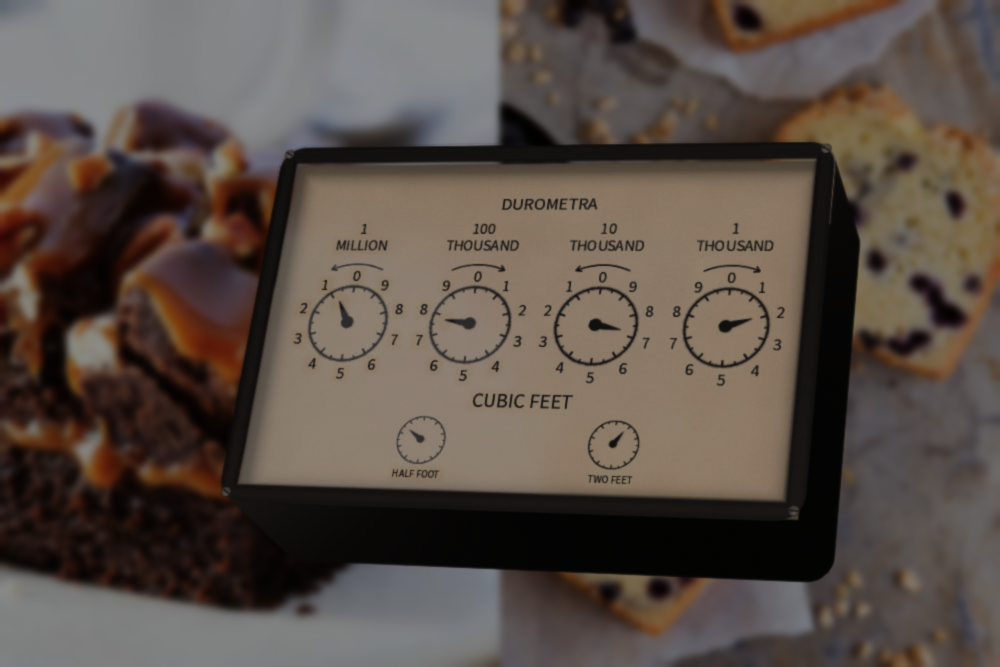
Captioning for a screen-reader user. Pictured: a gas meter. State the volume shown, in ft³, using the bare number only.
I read 77200
